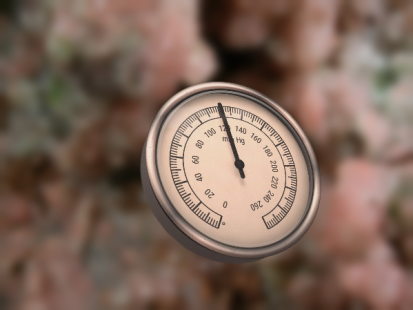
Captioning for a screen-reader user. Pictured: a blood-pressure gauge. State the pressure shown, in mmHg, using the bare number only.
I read 120
